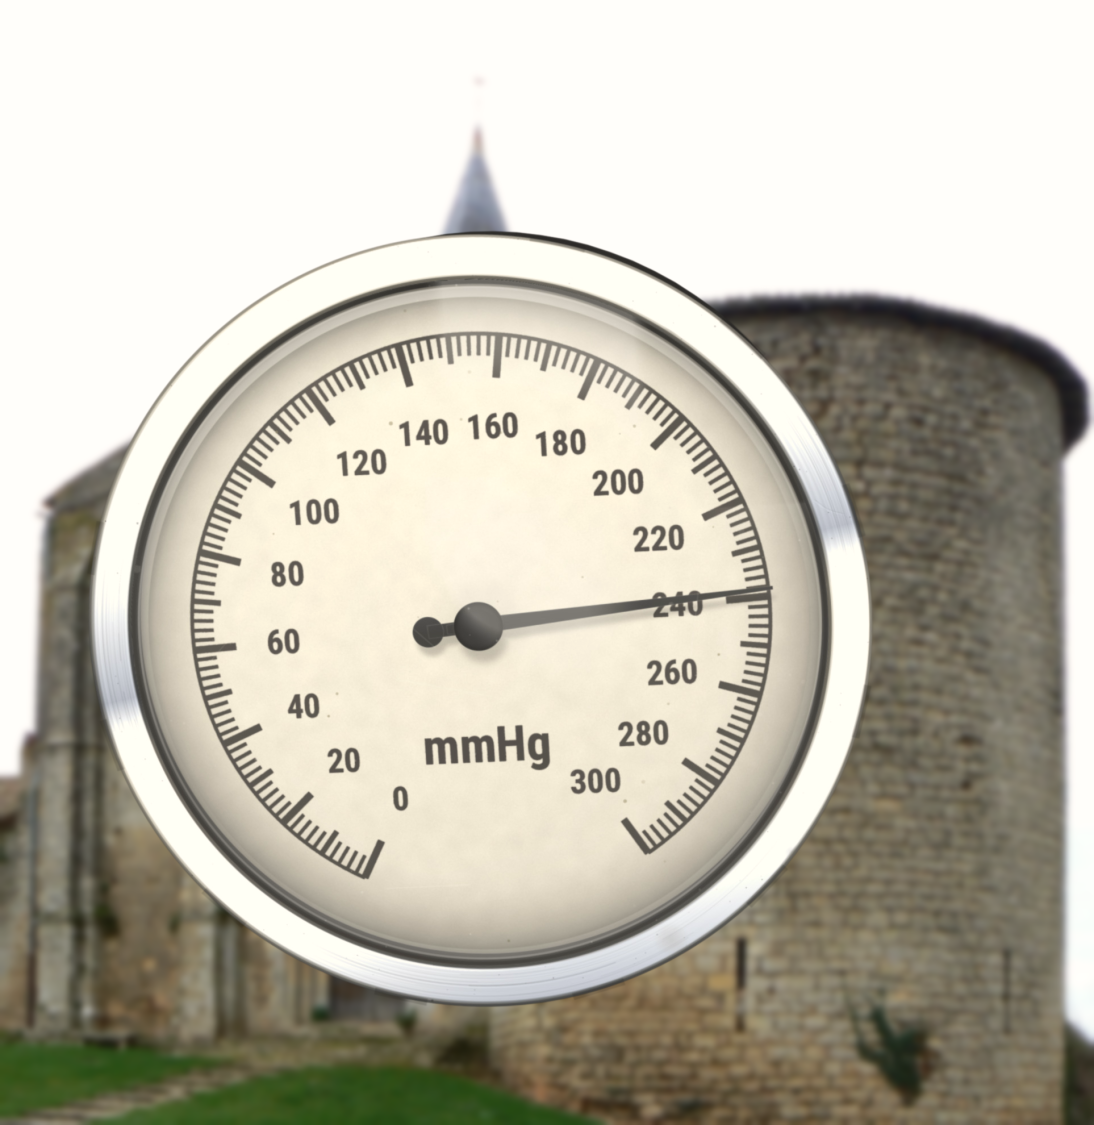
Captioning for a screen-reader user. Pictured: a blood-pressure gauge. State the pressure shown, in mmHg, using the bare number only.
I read 238
